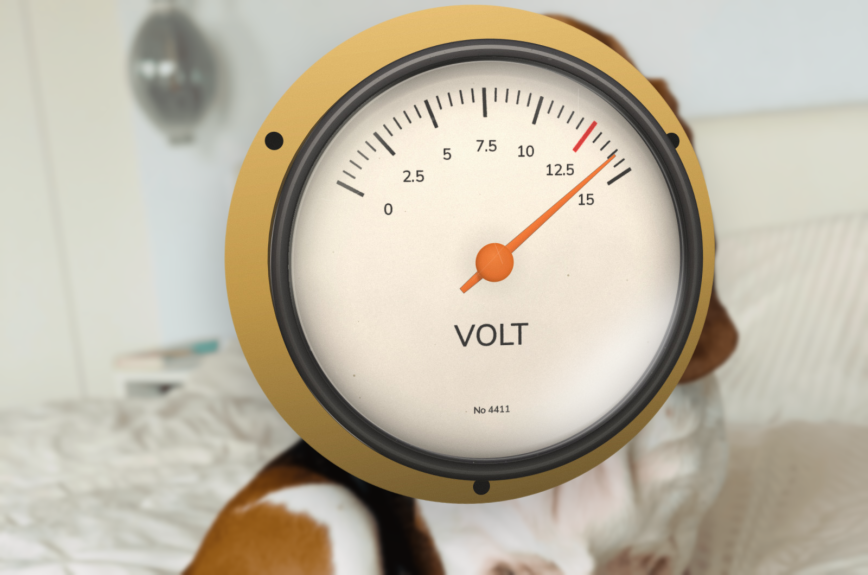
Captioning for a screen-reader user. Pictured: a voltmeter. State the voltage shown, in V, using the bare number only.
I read 14
